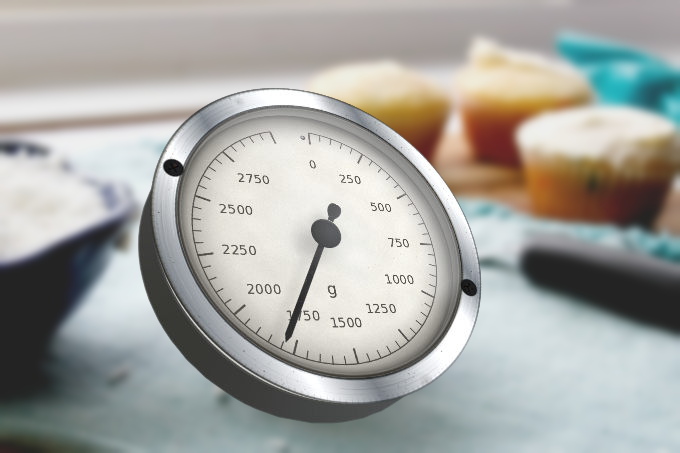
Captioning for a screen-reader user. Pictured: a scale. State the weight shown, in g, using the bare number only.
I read 1800
